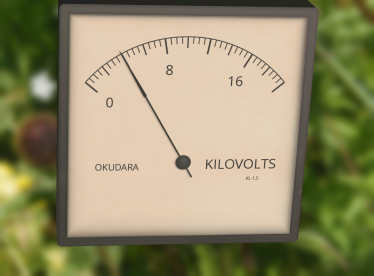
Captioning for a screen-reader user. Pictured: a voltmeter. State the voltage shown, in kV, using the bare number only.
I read 4
